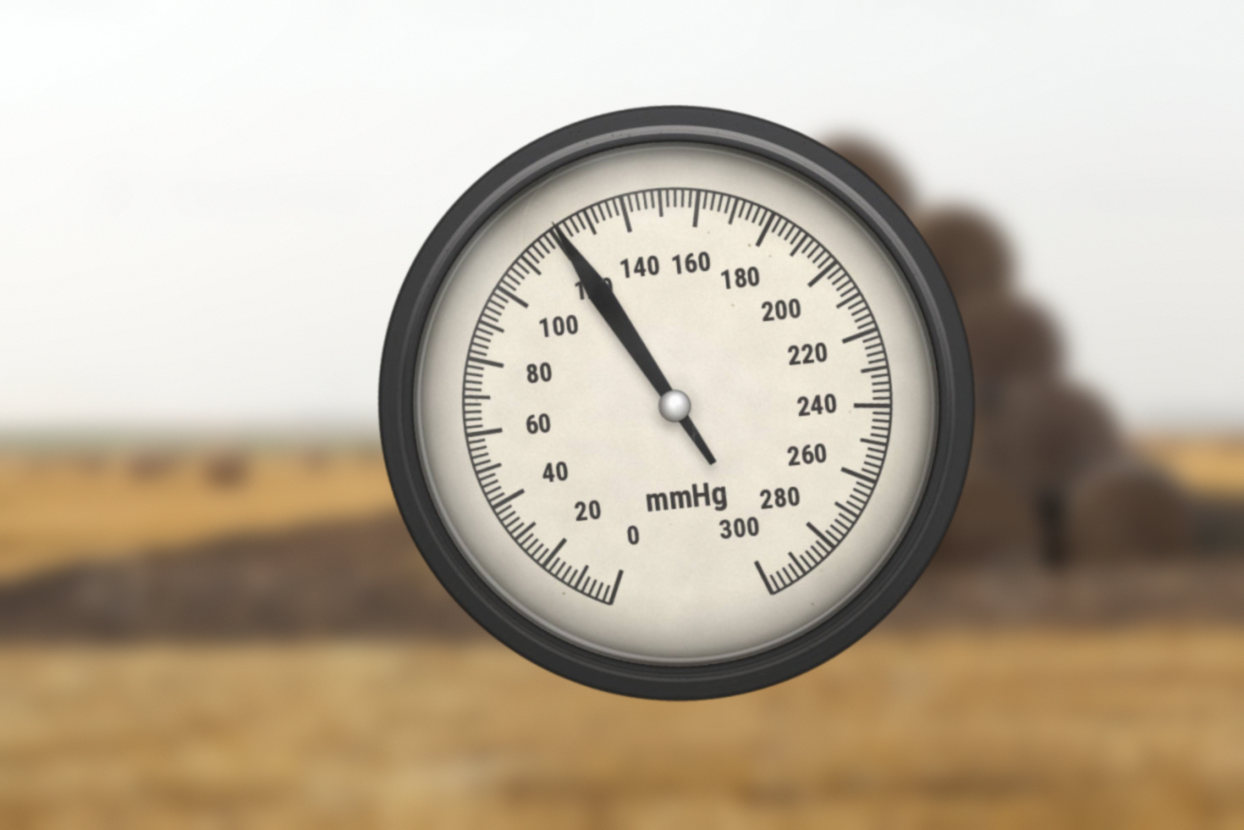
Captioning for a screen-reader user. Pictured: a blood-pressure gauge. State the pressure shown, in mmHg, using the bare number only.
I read 122
